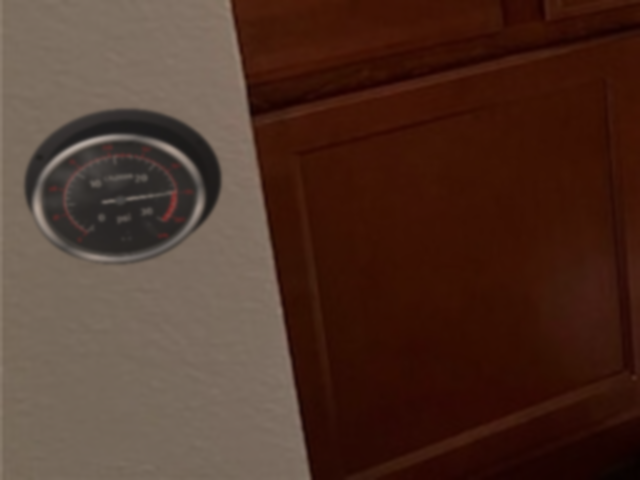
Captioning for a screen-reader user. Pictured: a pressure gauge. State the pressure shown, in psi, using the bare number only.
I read 25
